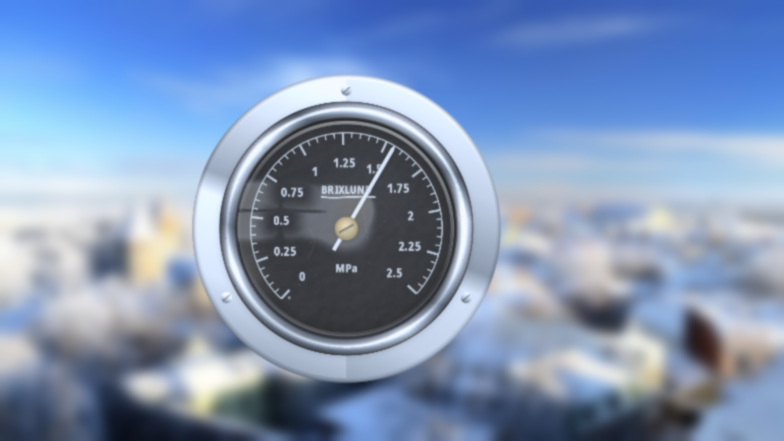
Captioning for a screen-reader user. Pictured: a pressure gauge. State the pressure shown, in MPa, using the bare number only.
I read 1.55
